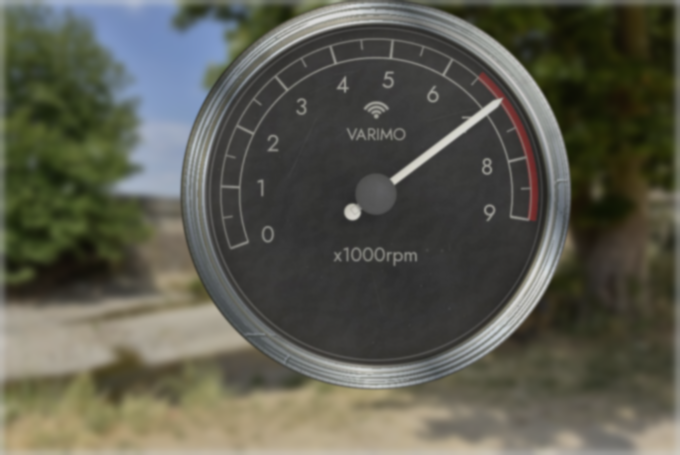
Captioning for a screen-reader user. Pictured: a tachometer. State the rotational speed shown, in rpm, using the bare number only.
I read 7000
